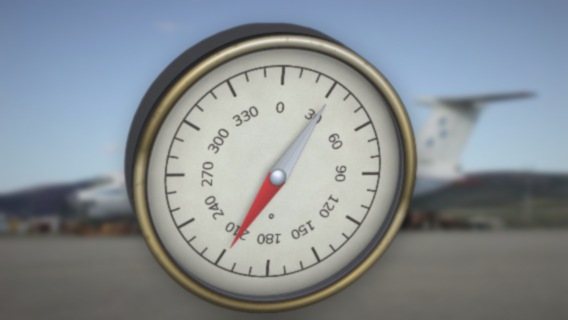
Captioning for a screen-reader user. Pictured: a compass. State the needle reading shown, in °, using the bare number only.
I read 210
